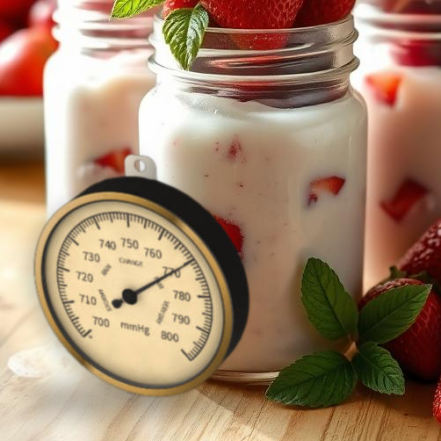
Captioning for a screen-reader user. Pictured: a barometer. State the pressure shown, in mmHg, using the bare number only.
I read 770
